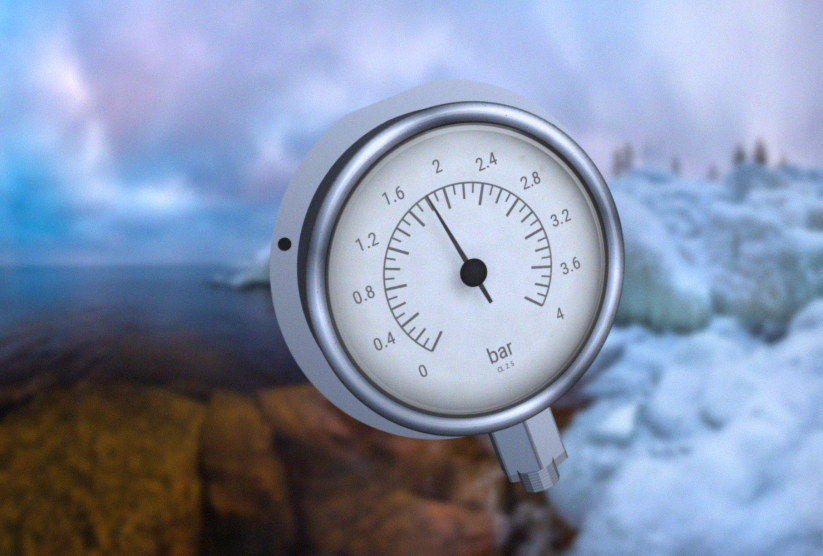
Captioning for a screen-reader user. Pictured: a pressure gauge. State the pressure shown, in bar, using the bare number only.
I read 1.8
